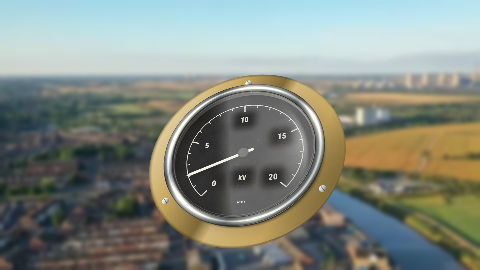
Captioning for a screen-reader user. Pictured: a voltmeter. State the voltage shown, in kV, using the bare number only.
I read 2
